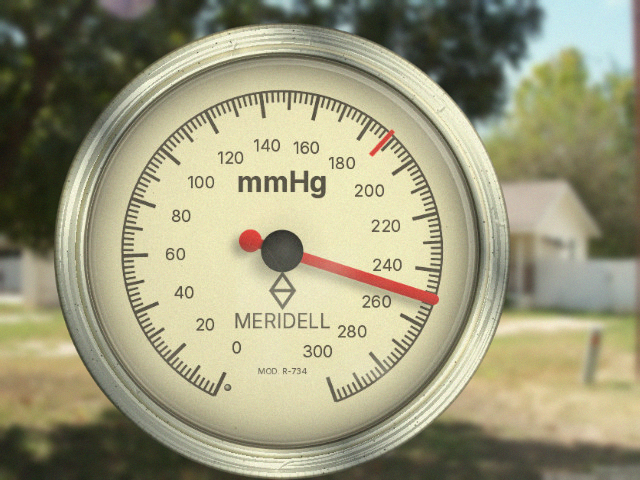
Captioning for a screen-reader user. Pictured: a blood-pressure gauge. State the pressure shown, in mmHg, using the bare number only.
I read 250
